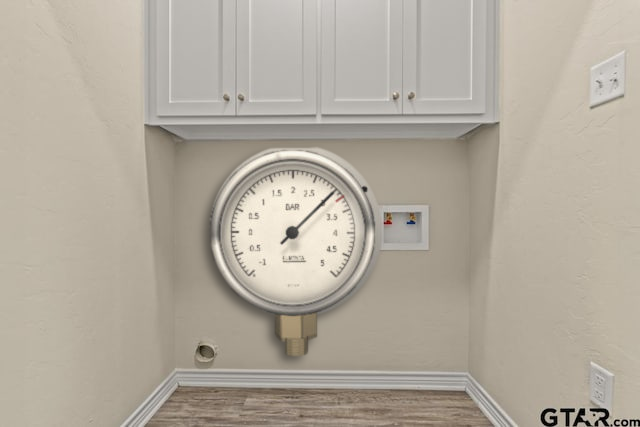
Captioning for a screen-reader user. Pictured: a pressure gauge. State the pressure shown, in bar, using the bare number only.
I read 3
